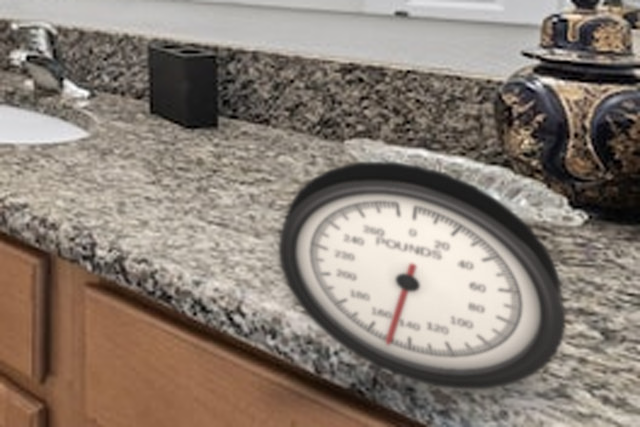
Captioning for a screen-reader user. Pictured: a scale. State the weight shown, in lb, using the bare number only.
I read 150
